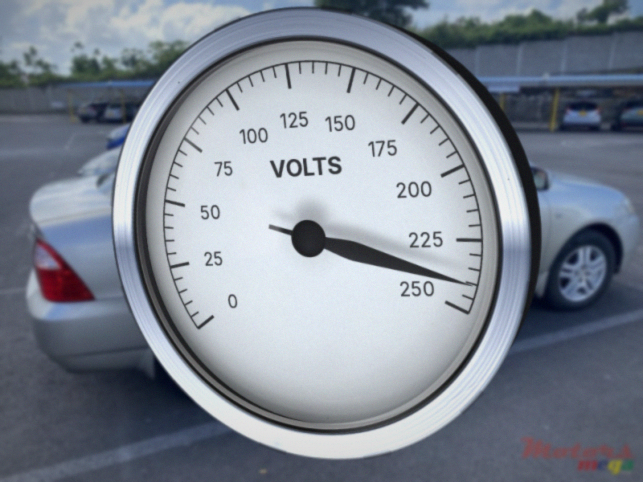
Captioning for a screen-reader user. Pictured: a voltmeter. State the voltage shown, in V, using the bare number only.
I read 240
